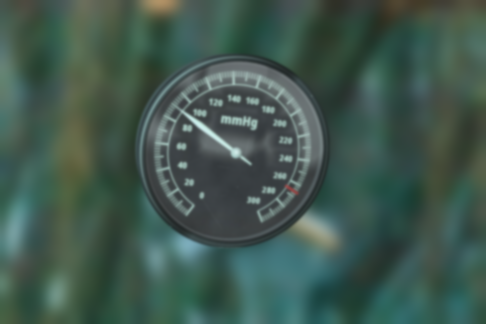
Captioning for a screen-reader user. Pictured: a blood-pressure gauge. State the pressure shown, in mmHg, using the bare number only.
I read 90
